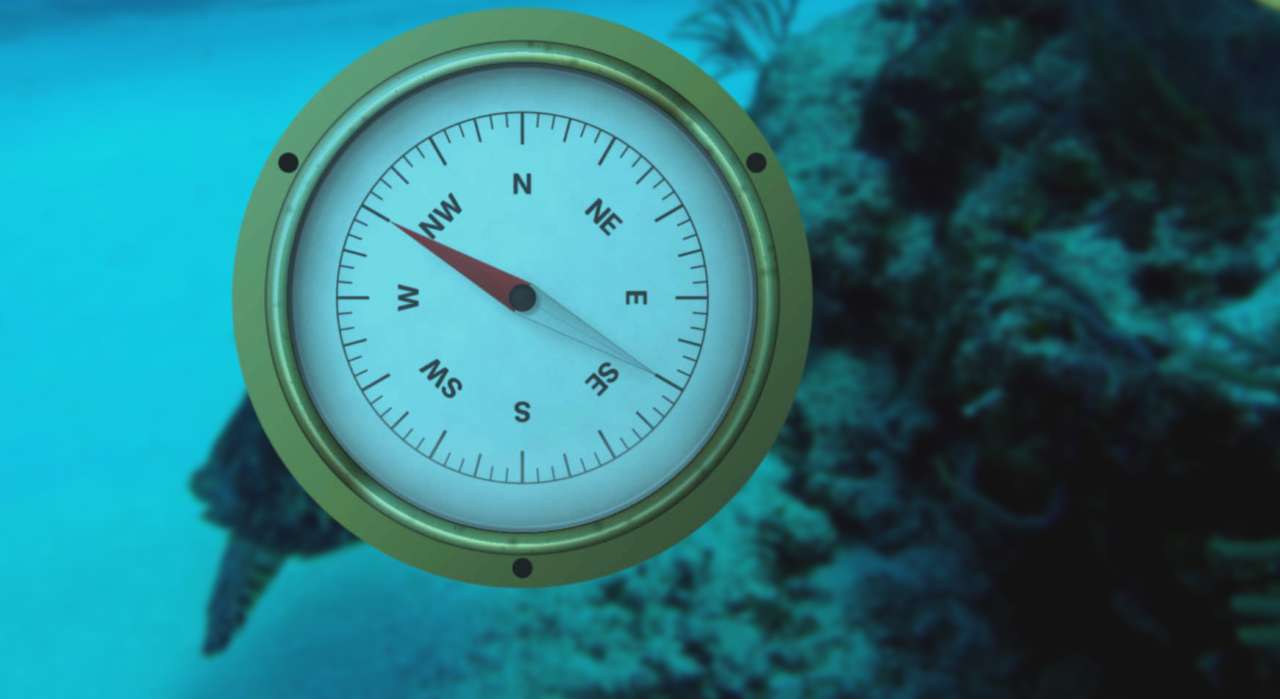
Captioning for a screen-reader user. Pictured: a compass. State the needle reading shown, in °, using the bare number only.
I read 300
